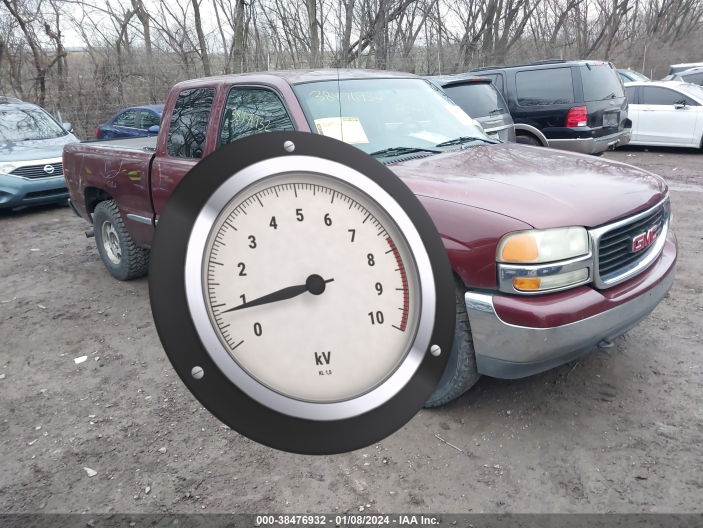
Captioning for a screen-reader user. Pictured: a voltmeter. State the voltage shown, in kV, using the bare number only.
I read 0.8
